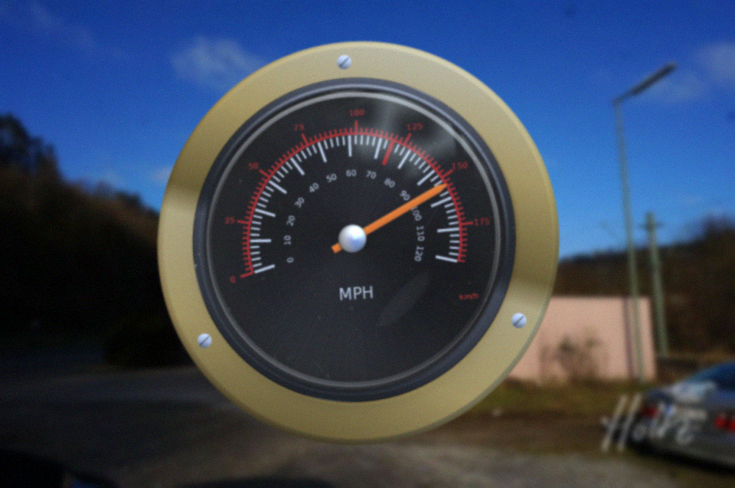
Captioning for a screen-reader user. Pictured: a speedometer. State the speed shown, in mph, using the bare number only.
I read 96
